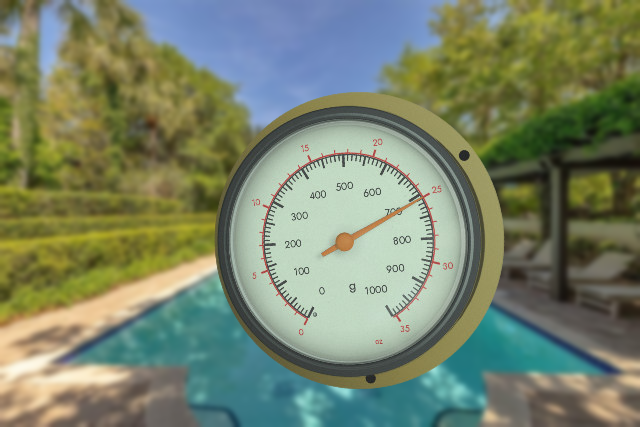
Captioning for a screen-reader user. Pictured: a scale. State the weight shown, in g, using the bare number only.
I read 710
